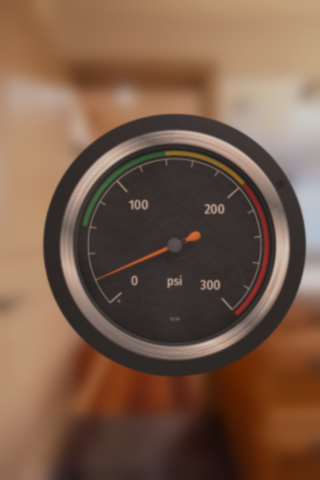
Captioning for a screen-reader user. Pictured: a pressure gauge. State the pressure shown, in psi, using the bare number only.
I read 20
